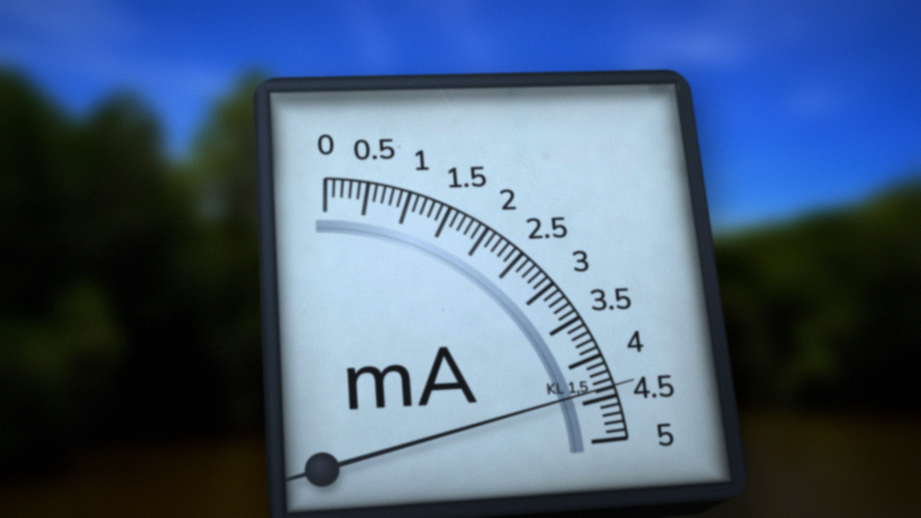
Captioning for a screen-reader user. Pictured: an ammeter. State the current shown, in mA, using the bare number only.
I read 4.4
